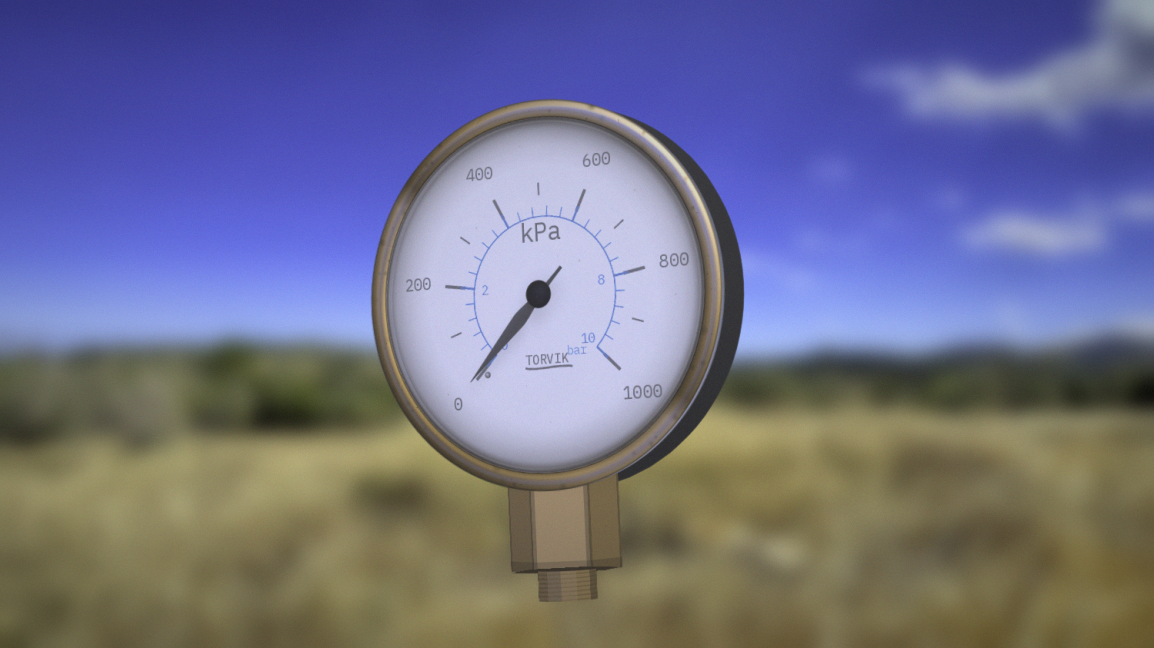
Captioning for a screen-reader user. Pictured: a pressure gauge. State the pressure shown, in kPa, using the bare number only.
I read 0
